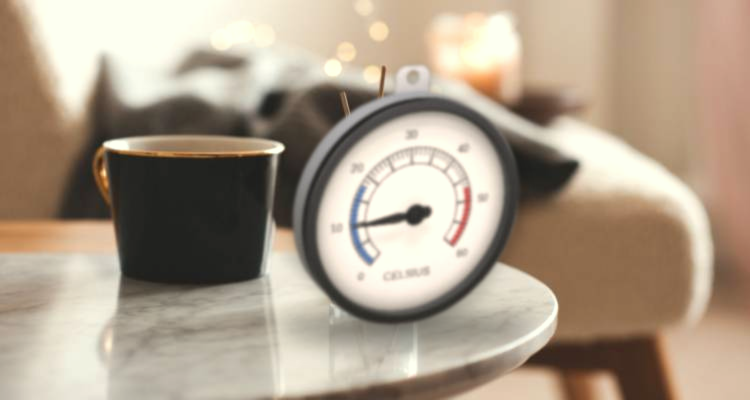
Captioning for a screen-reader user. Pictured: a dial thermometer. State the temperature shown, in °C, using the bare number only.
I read 10
